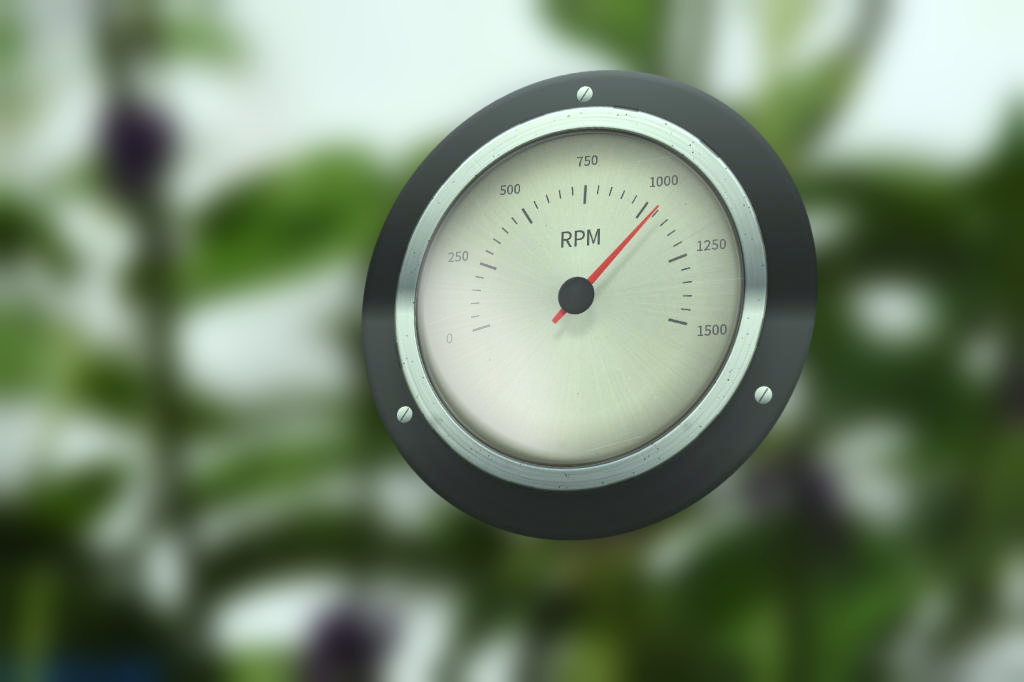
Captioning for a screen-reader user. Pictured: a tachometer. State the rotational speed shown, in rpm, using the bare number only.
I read 1050
